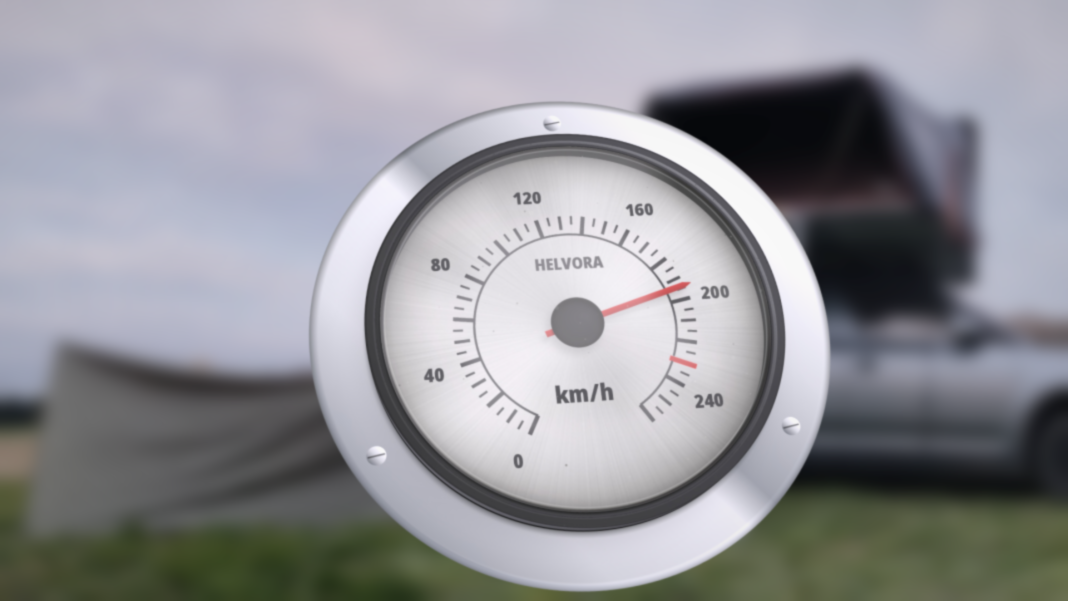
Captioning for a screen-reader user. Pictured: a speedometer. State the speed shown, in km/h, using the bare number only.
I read 195
